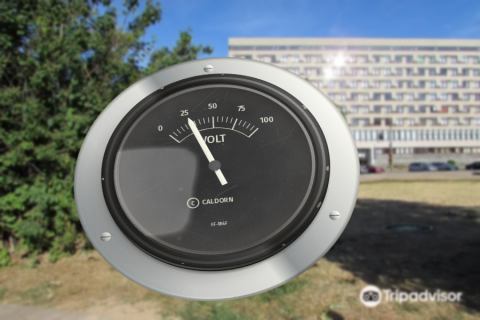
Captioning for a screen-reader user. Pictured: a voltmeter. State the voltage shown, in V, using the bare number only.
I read 25
